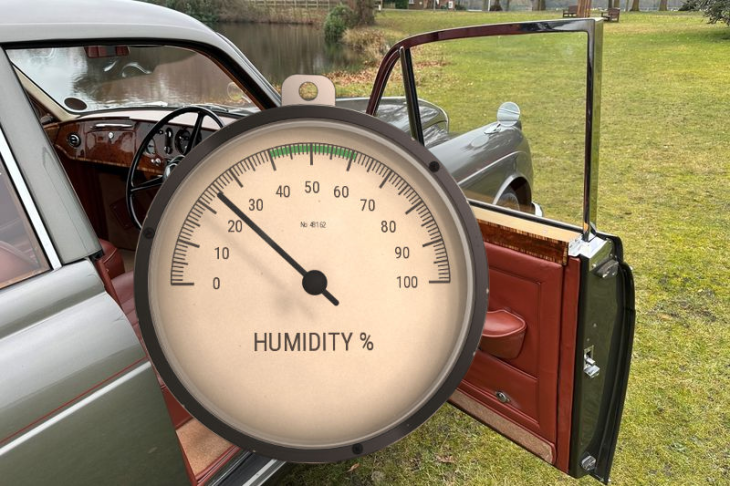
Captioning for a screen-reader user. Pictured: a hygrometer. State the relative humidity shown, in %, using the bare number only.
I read 24
